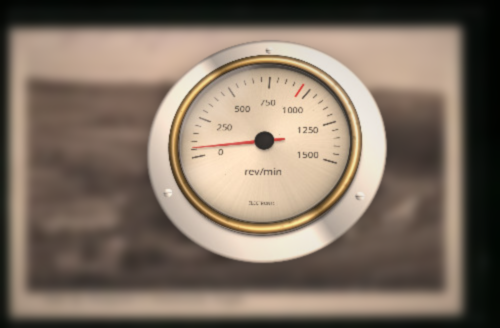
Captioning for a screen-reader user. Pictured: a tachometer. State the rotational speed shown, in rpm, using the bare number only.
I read 50
